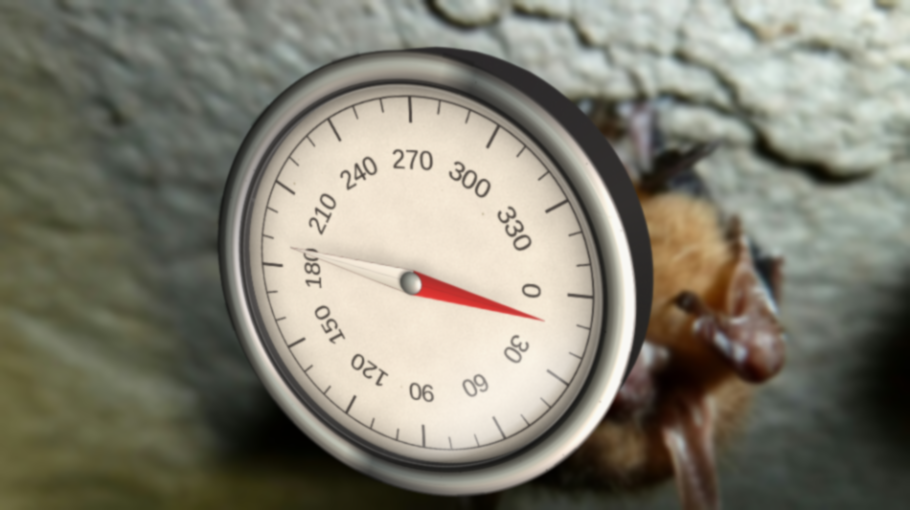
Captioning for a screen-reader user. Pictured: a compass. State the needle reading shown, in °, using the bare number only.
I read 10
